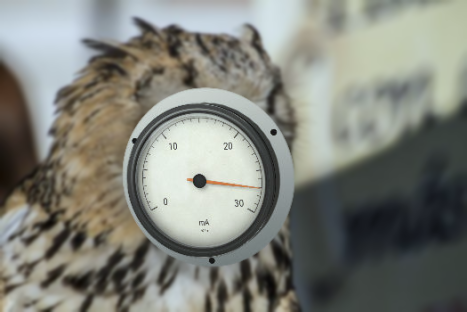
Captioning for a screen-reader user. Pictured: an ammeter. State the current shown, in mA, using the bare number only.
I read 27
